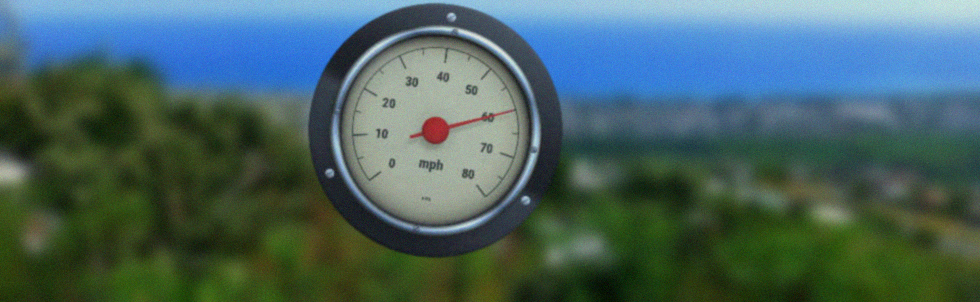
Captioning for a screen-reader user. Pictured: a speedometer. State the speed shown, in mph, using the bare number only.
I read 60
